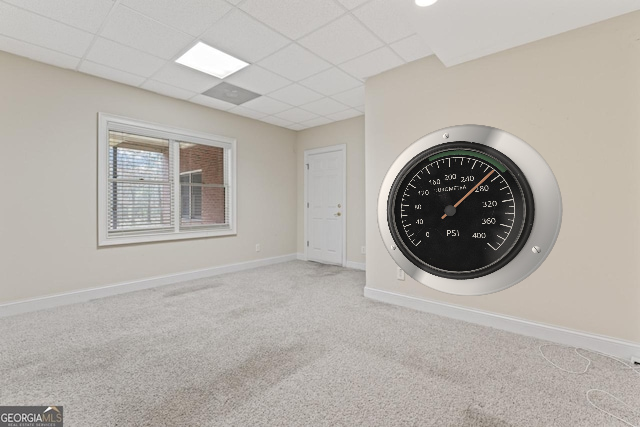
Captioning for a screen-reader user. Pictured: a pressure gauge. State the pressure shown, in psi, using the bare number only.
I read 270
